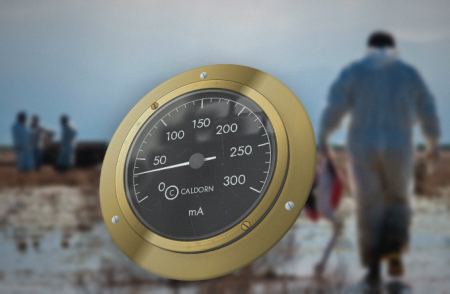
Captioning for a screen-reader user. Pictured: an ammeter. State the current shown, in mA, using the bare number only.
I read 30
